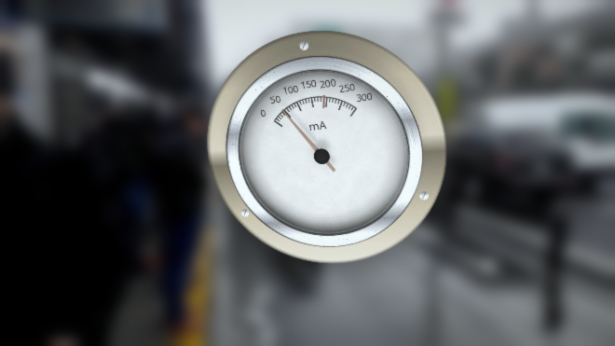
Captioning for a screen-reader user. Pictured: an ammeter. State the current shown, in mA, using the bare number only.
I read 50
